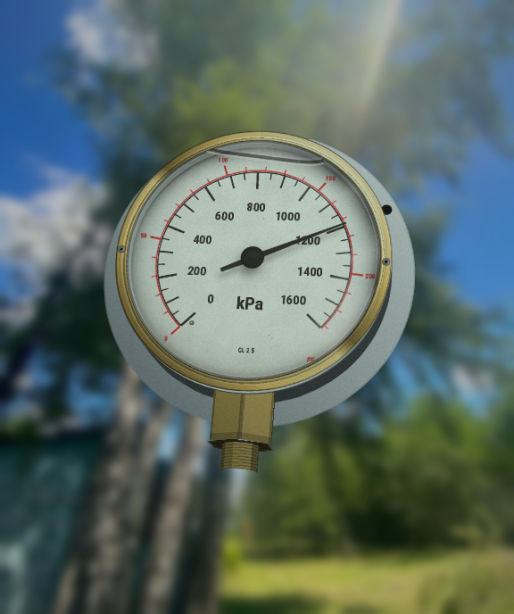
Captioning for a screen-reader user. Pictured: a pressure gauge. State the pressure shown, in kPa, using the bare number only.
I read 1200
